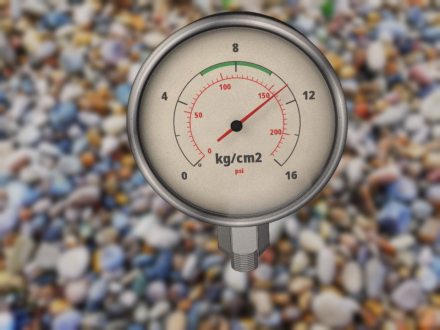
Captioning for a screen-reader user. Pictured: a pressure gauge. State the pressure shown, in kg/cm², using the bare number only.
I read 11
